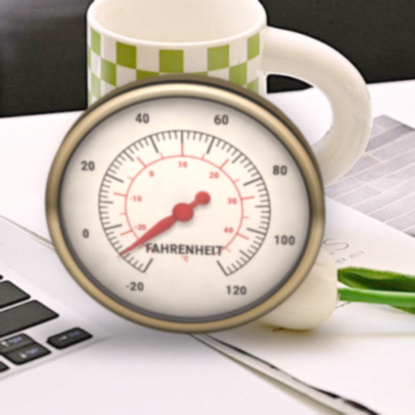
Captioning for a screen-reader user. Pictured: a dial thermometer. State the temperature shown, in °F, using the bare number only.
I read -10
